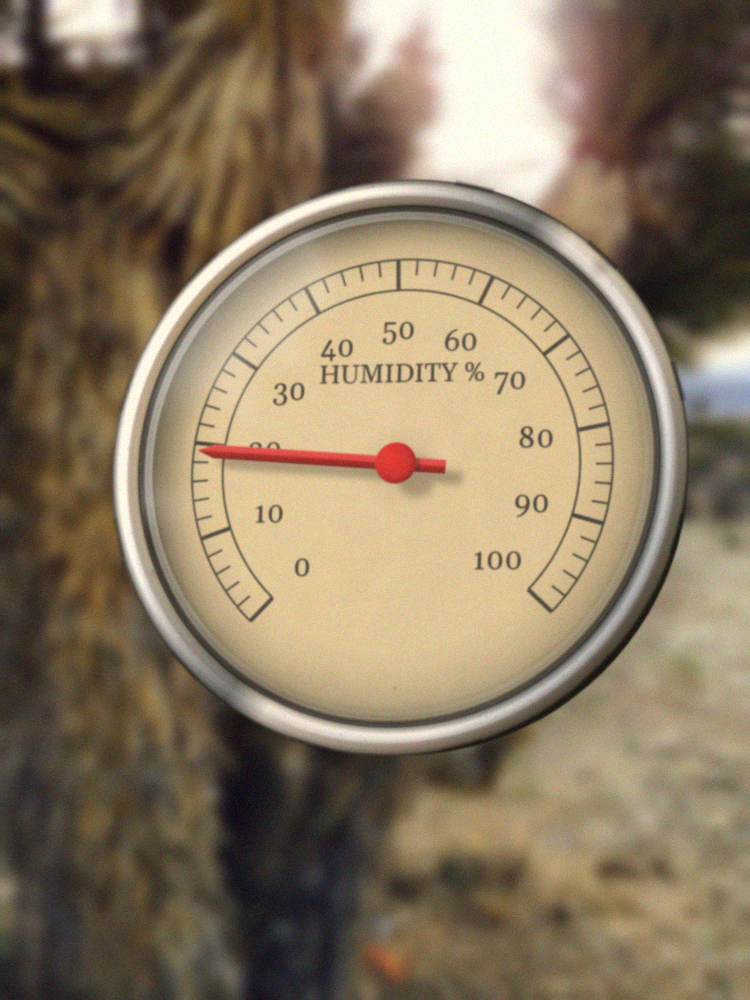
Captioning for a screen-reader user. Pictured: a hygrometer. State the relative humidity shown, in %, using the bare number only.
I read 19
